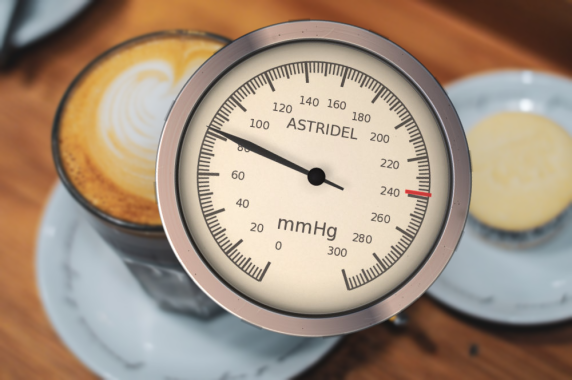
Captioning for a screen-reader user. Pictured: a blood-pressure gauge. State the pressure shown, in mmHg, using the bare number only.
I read 82
